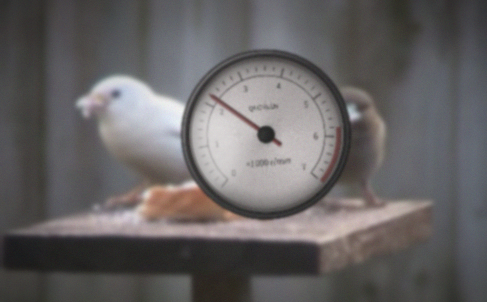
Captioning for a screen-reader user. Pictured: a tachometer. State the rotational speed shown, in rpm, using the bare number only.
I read 2200
